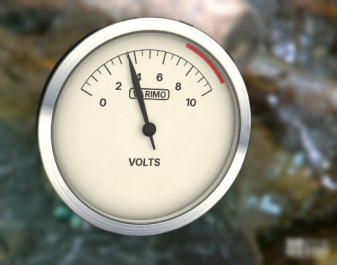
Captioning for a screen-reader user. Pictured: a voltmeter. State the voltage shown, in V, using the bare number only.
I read 3.5
